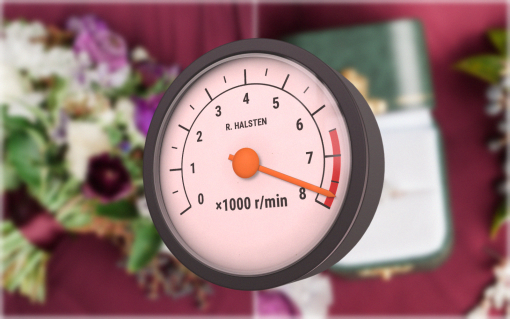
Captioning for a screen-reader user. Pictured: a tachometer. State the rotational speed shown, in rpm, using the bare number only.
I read 7750
